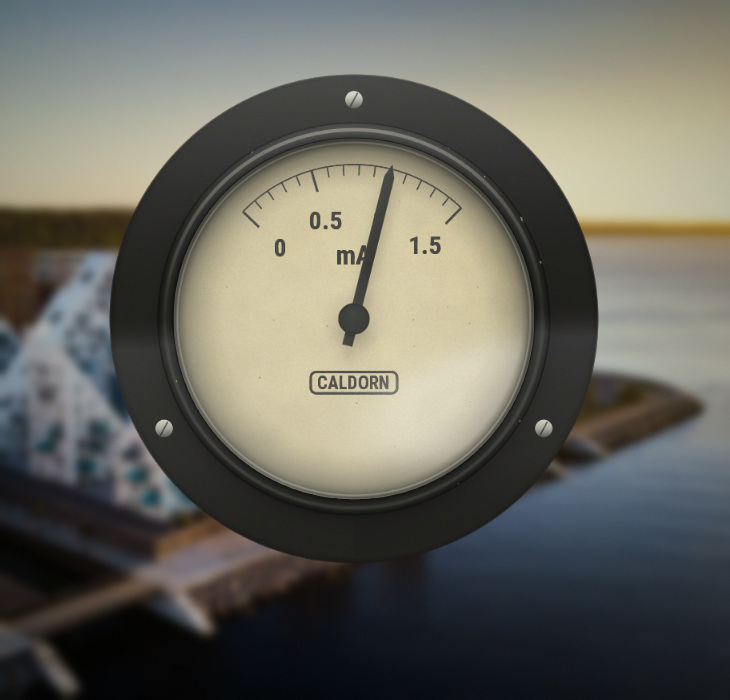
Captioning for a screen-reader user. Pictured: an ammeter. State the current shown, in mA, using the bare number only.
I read 1
